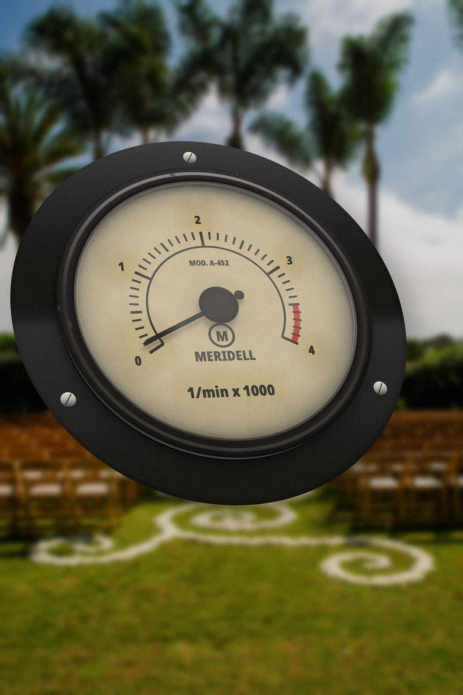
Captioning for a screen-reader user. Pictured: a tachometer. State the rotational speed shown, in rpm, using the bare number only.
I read 100
